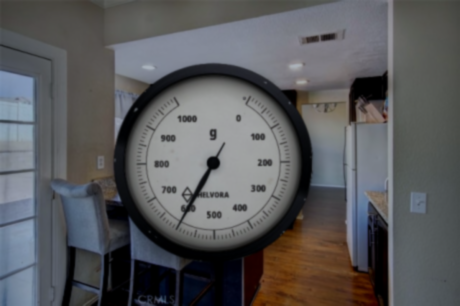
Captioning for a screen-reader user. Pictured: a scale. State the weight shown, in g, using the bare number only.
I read 600
